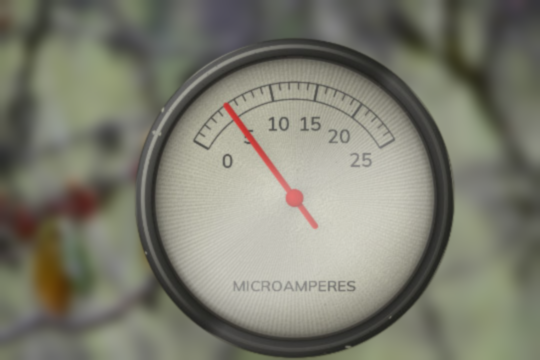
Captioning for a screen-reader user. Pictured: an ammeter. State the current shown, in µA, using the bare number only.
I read 5
